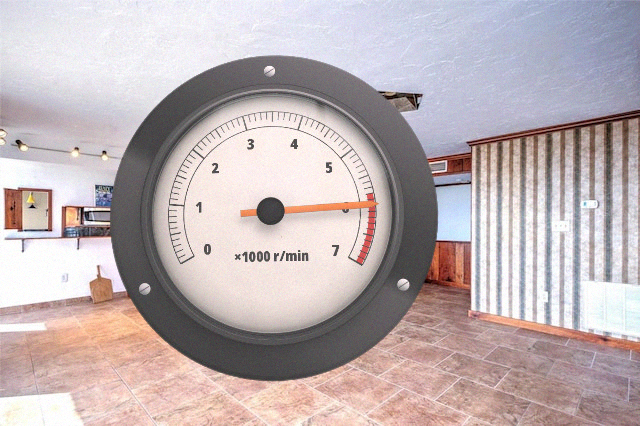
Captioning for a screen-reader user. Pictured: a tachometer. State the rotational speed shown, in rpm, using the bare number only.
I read 6000
